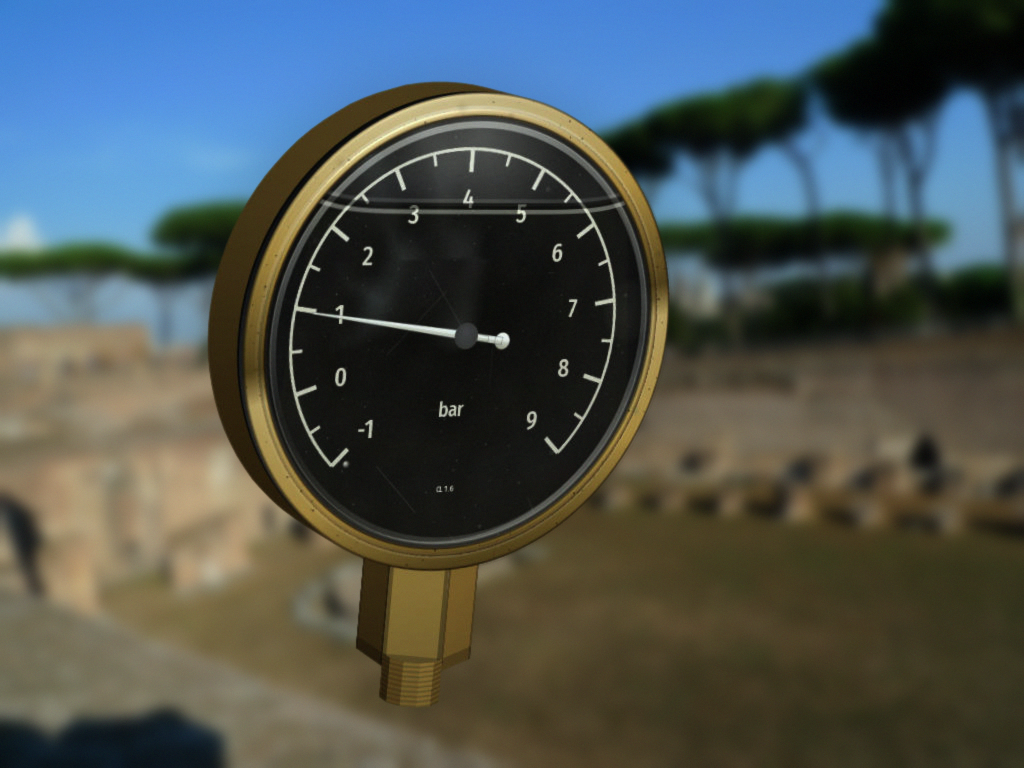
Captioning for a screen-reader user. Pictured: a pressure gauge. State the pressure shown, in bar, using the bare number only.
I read 1
